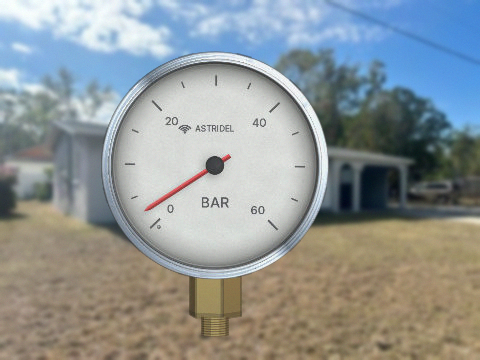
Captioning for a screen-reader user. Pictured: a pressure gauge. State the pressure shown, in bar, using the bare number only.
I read 2.5
